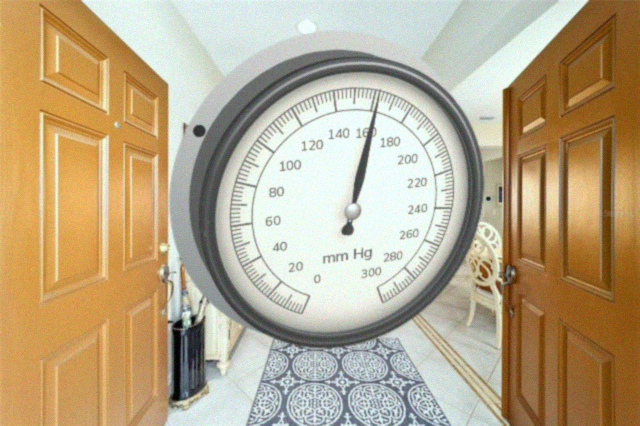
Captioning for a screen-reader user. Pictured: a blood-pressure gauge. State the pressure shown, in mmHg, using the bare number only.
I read 160
